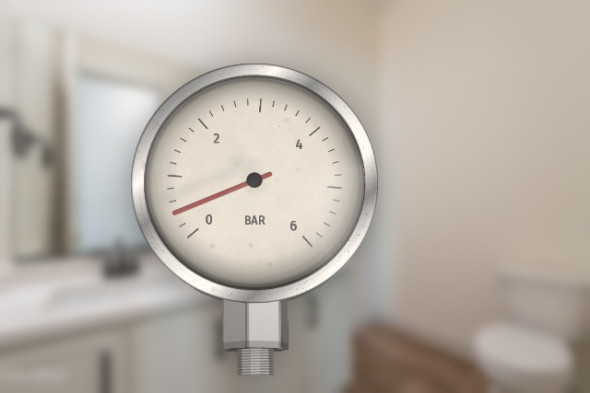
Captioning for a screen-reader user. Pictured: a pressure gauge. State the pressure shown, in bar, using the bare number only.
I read 0.4
